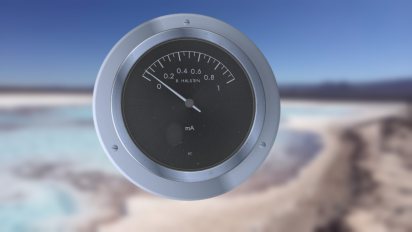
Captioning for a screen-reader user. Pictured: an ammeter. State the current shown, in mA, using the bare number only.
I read 0.05
